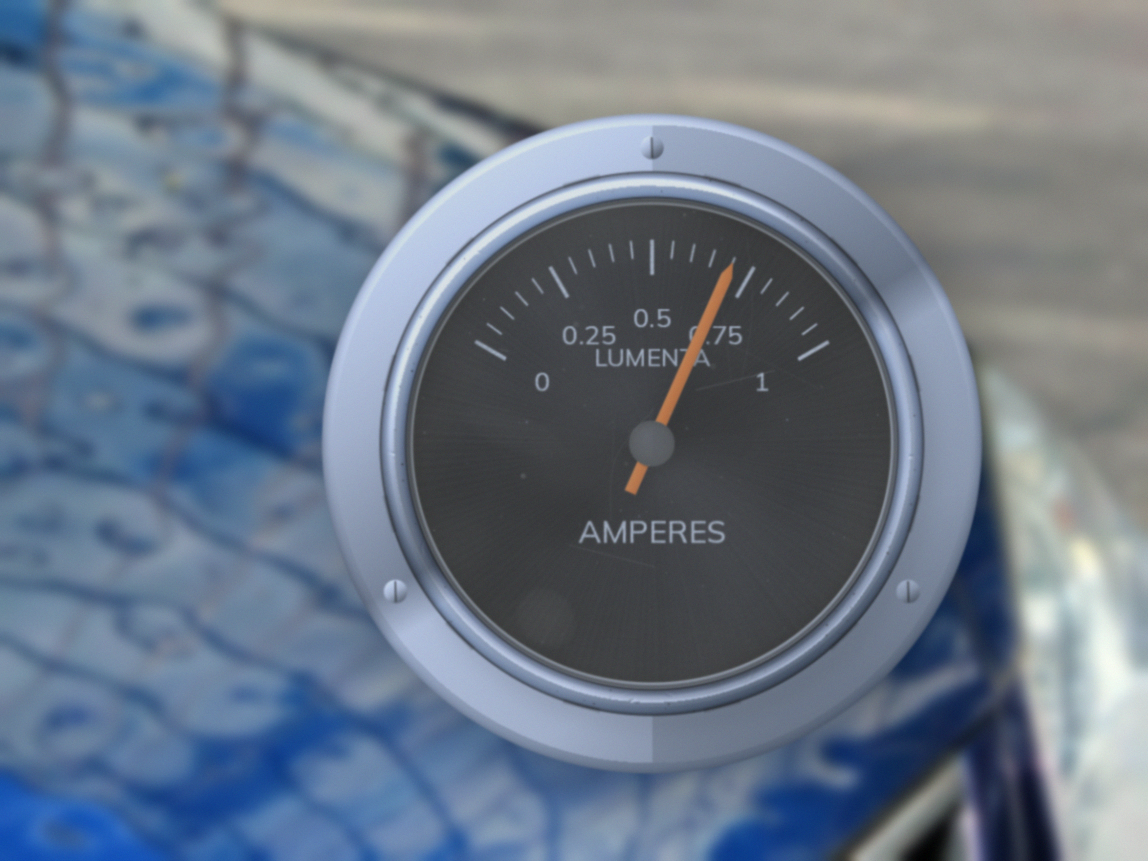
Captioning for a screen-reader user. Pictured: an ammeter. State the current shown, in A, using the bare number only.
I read 0.7
